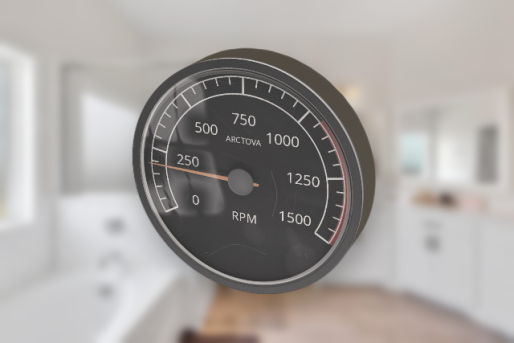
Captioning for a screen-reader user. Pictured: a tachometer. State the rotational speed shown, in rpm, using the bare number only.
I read 200
